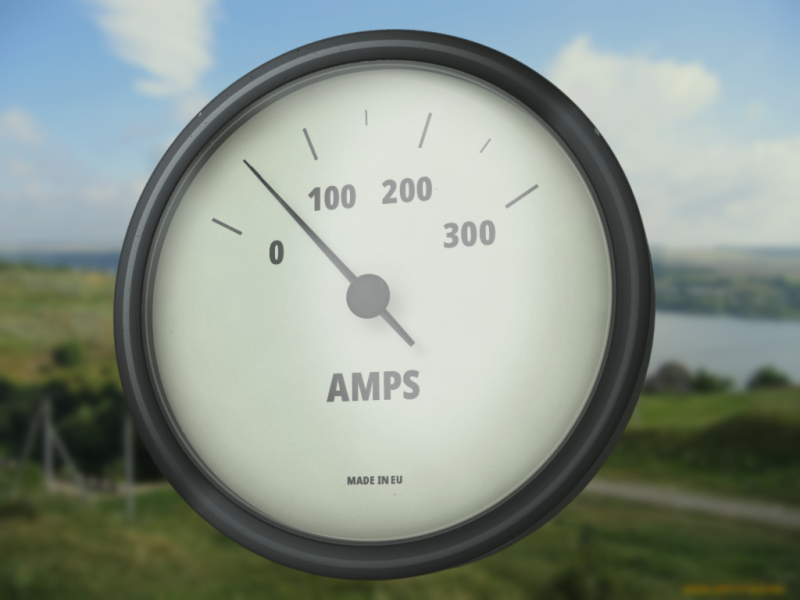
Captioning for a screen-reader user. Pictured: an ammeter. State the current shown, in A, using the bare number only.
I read 50
